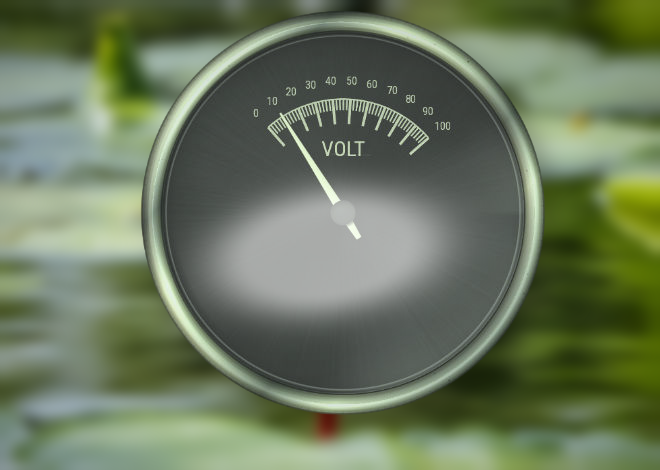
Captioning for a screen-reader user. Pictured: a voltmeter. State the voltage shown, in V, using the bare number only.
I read 10
